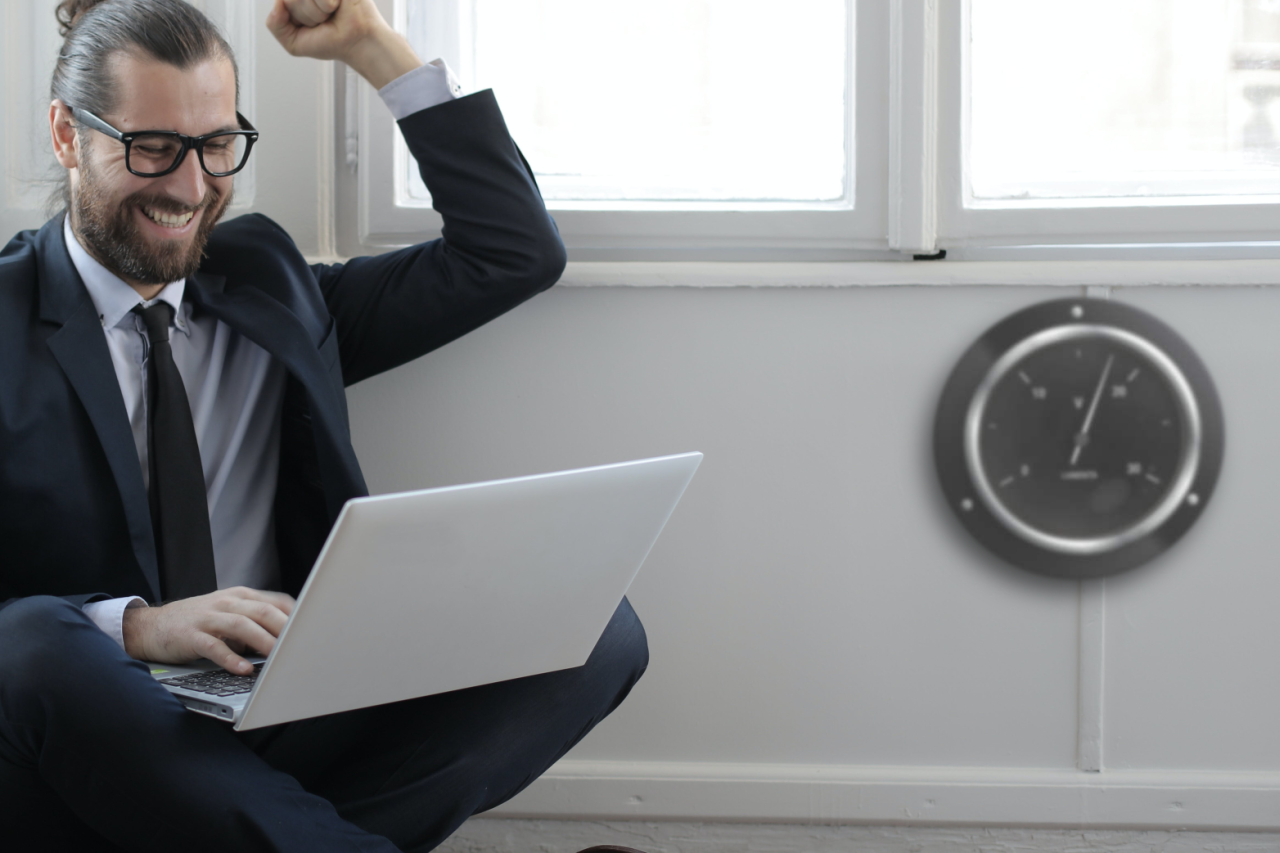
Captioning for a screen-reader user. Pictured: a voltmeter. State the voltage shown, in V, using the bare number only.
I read 17.5
